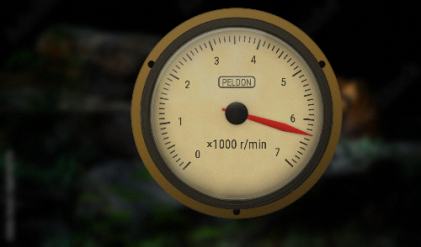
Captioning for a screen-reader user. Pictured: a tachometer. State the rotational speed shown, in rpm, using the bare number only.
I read 6300
